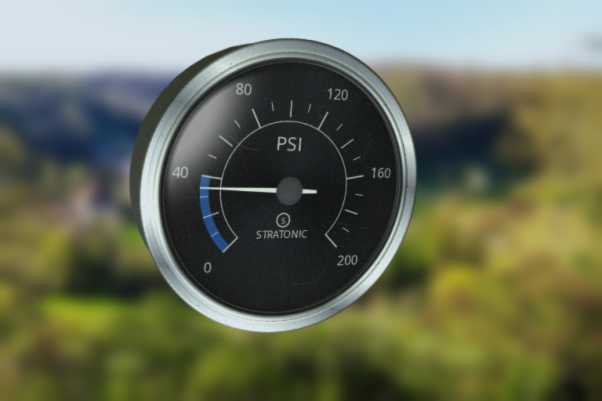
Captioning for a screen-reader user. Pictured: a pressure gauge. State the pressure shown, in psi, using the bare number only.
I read 35
